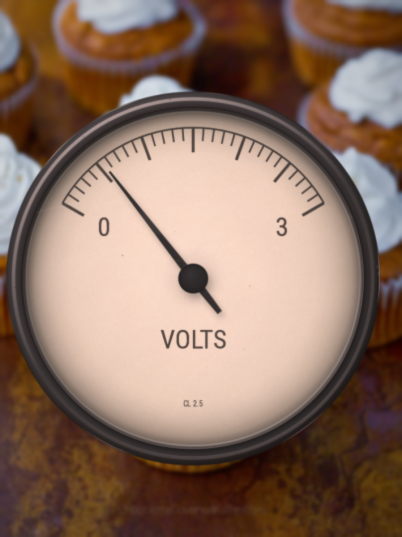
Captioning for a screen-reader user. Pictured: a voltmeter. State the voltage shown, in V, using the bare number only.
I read 0.55
